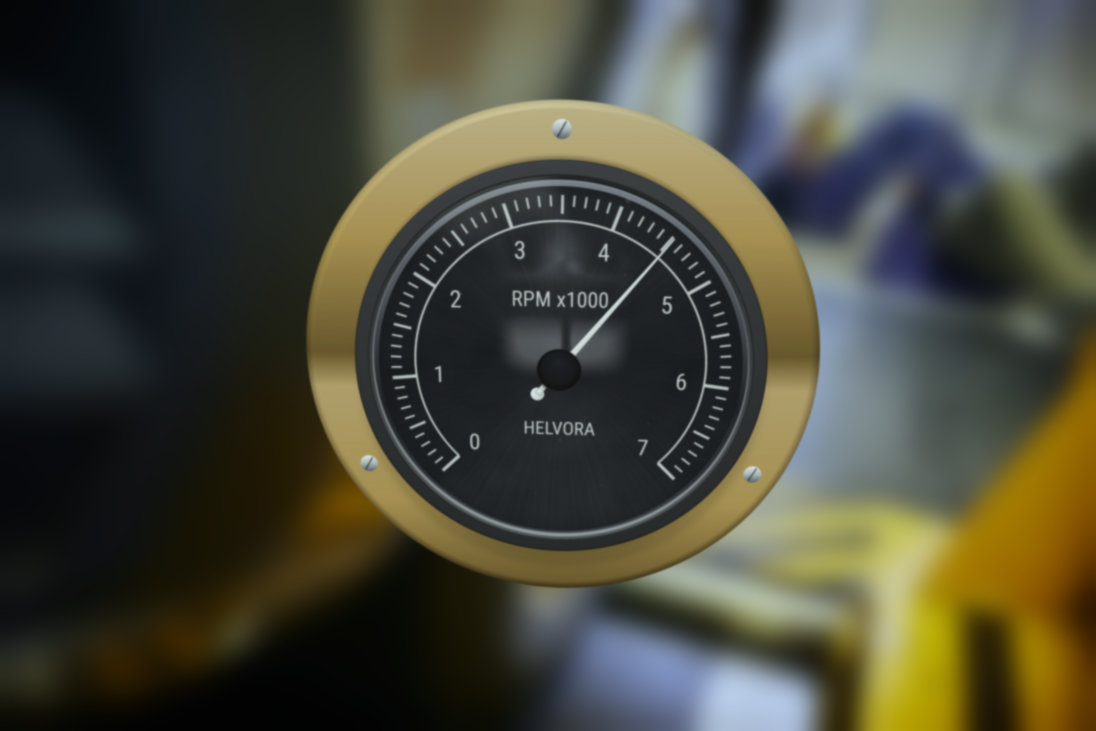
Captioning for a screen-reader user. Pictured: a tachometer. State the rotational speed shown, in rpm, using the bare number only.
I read 4500
